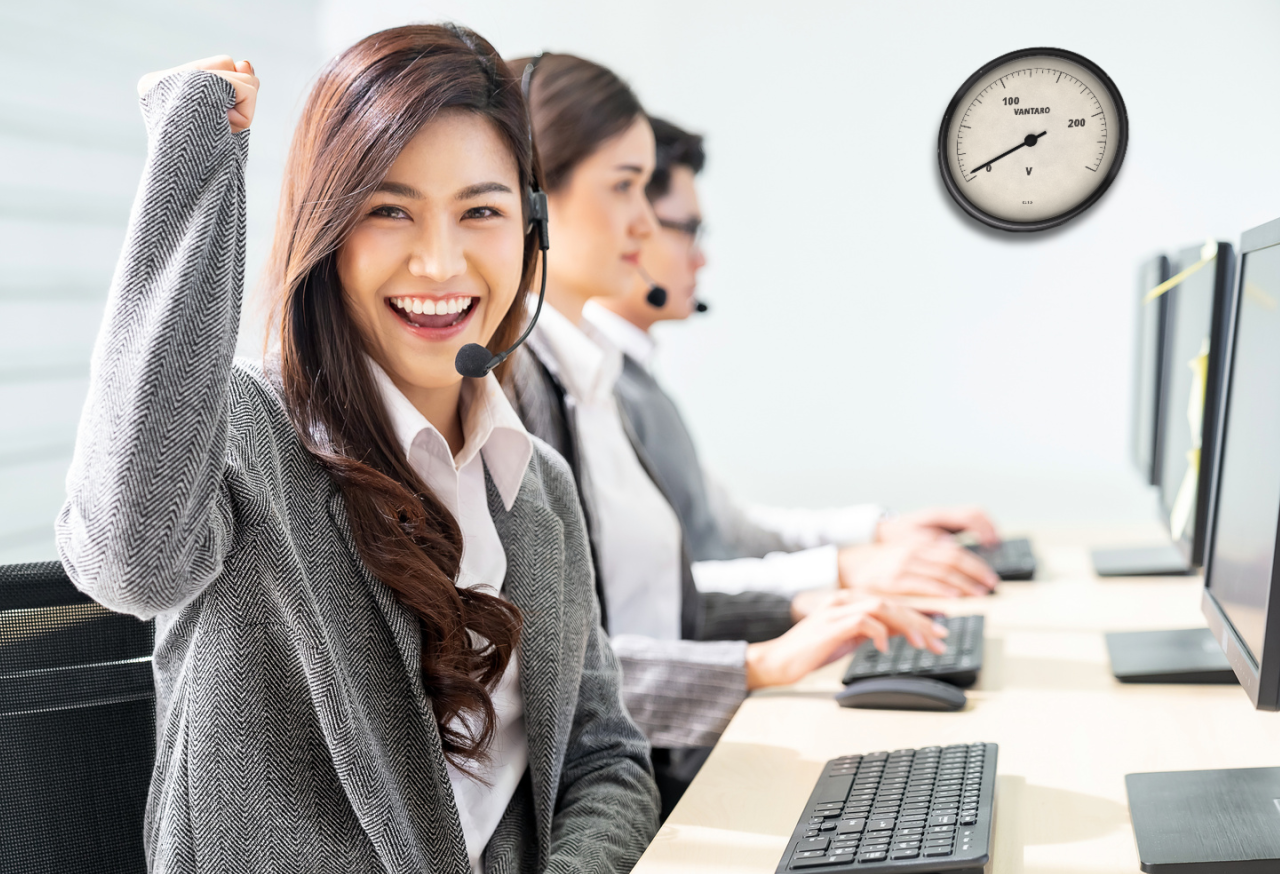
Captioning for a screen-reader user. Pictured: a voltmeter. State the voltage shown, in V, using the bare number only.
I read 5
